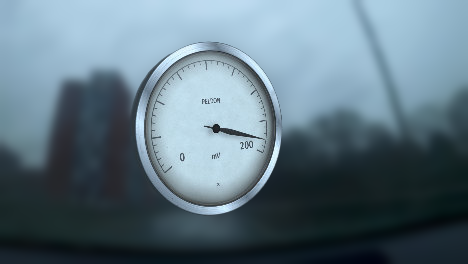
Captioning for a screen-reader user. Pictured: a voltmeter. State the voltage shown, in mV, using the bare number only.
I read 190
